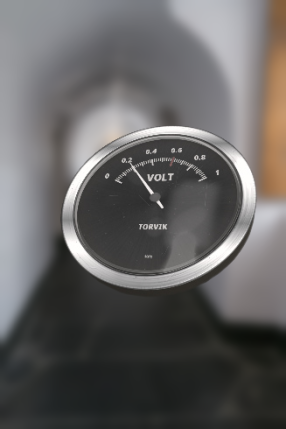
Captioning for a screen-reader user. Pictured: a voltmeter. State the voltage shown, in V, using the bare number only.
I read 0.2
